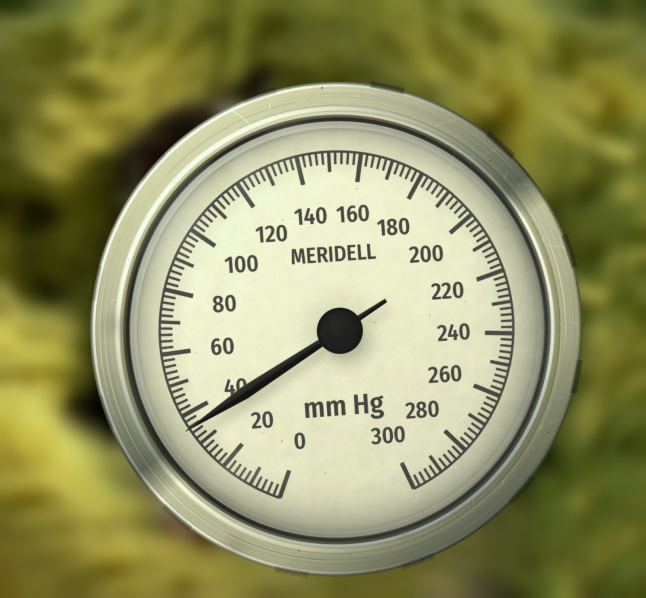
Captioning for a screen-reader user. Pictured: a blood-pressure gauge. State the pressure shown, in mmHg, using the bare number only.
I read 36
